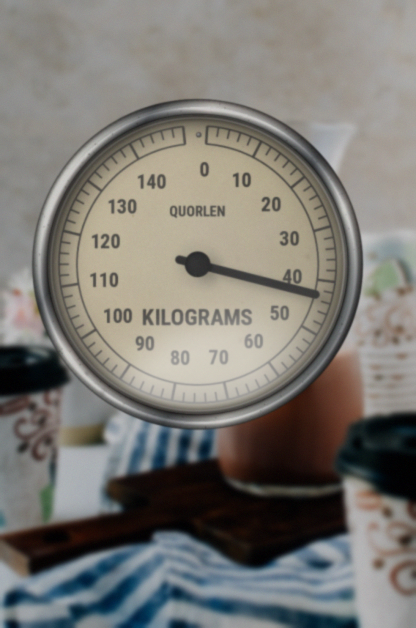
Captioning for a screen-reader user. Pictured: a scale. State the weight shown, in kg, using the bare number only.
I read 43
